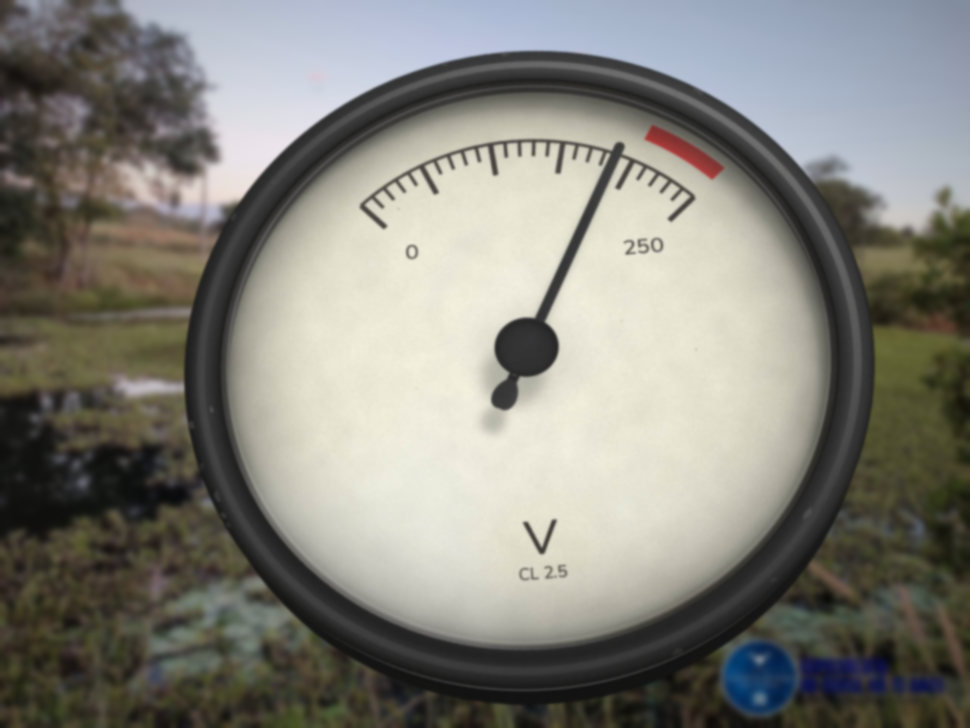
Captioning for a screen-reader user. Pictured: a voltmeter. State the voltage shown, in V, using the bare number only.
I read 190
